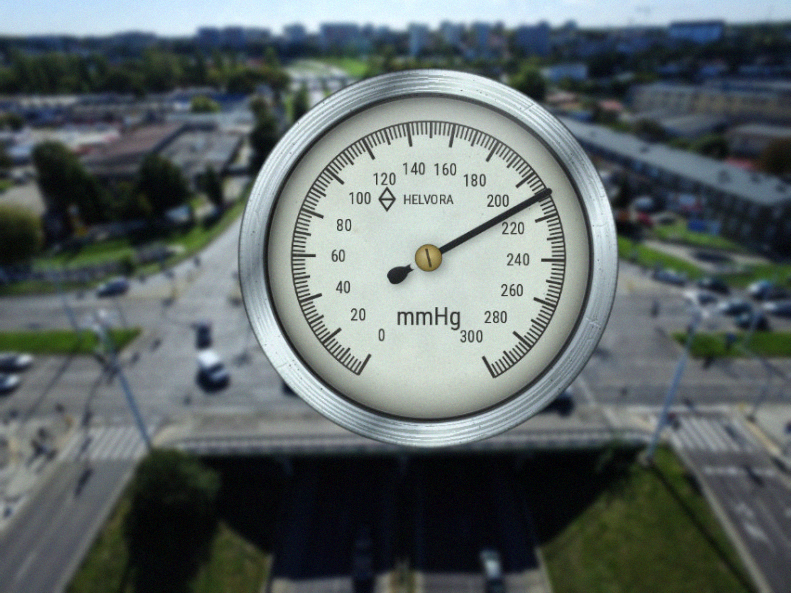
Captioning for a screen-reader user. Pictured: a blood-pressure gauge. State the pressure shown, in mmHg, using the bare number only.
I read 210
